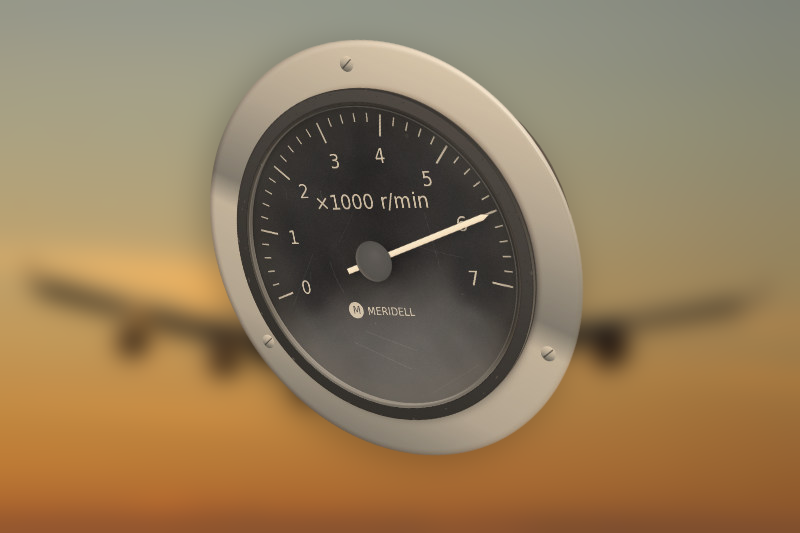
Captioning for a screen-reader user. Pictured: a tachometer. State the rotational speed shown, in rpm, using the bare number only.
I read 6000
